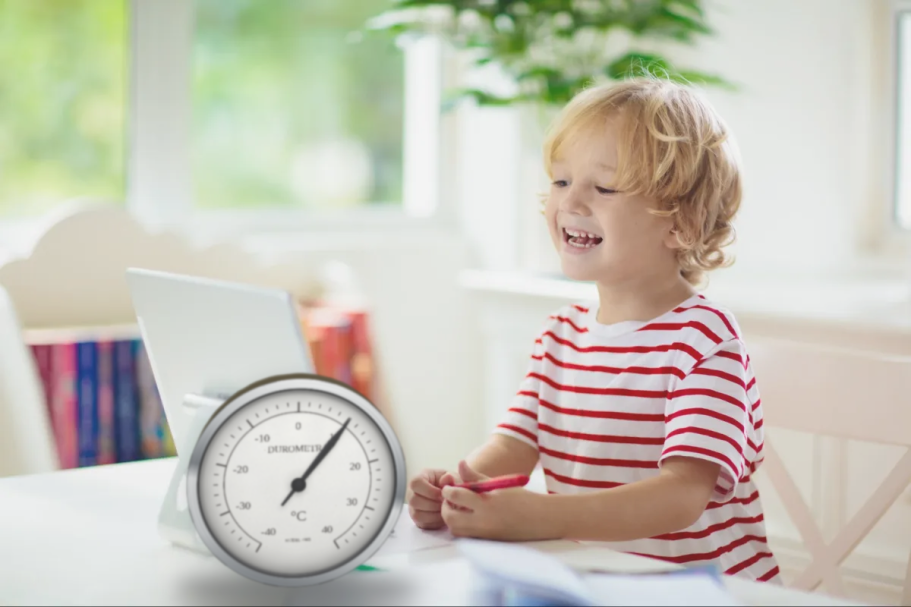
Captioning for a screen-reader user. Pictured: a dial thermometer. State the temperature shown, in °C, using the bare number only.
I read 10
